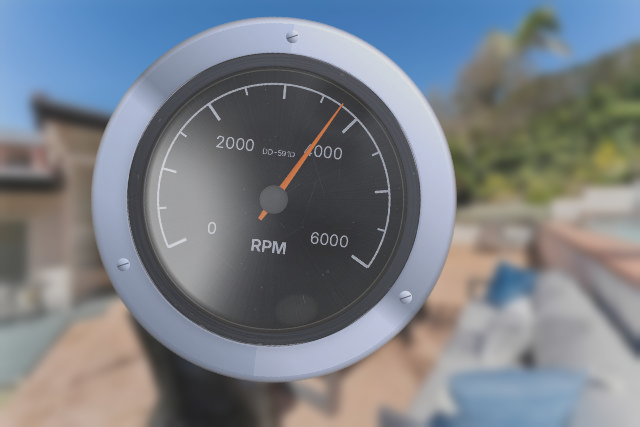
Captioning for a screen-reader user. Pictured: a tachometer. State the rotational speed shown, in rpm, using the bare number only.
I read 3750
